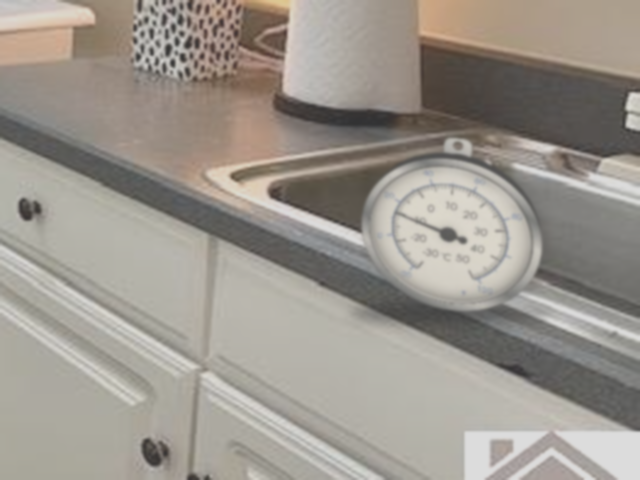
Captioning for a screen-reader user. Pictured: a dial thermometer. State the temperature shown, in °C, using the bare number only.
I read -10
